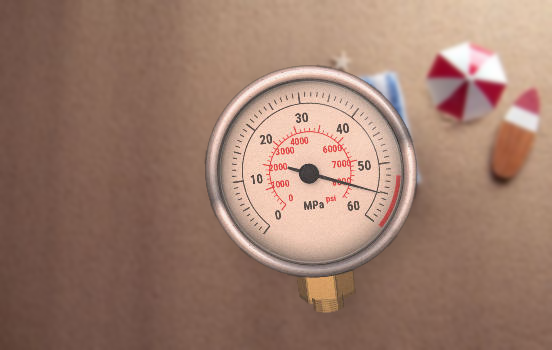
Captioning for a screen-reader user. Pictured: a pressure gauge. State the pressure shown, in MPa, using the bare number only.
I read 55
